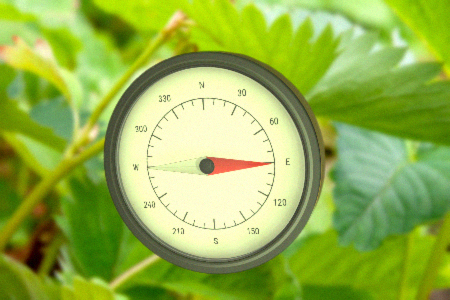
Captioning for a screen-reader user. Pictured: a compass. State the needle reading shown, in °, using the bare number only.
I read 90
